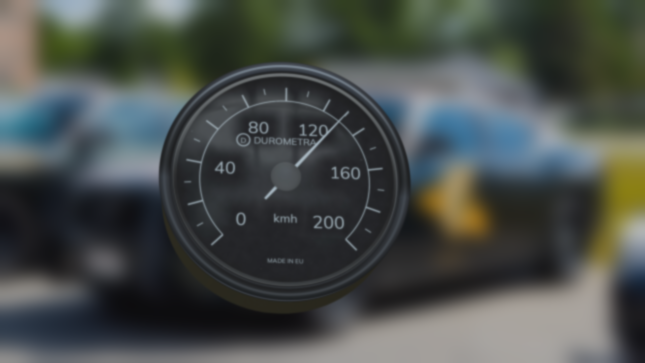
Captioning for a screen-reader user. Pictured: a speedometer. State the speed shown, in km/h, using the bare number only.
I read 130
